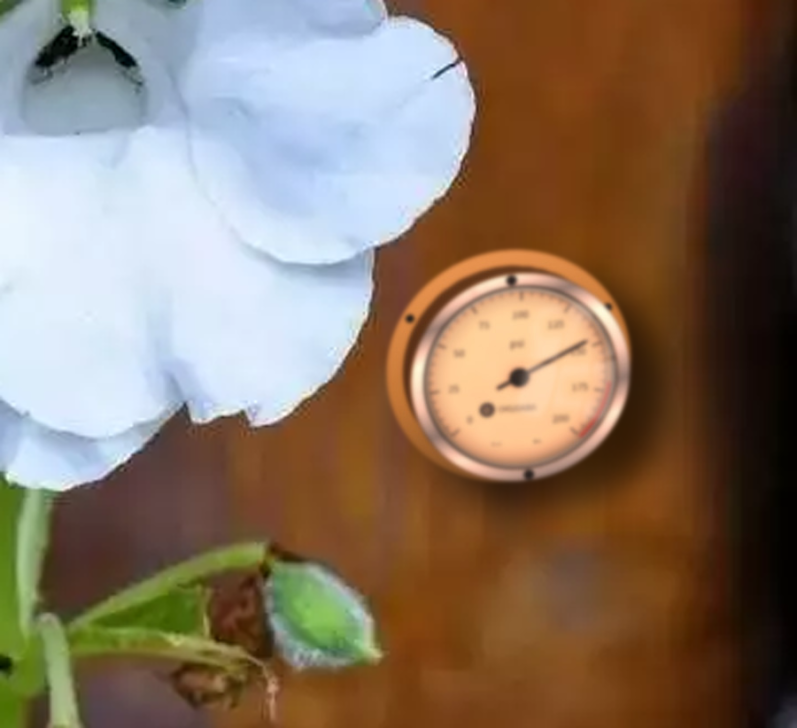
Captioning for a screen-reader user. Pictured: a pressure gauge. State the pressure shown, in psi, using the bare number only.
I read 145
